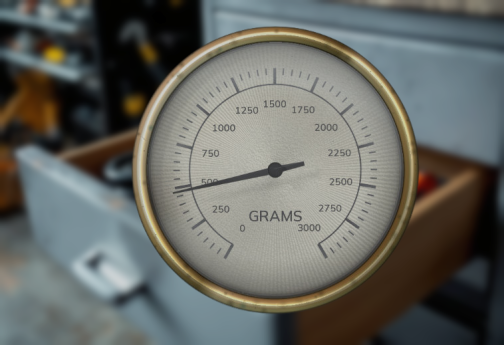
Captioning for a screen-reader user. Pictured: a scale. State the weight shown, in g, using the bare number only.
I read 475
